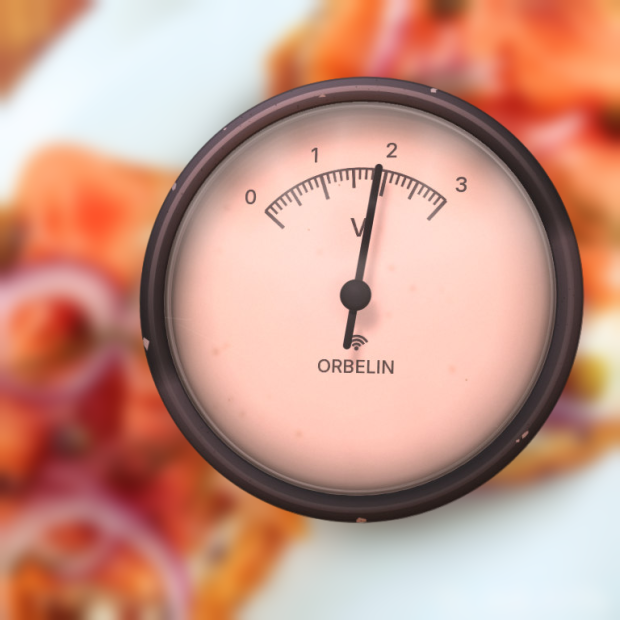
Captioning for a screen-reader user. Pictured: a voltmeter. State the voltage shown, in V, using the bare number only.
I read 1.9
